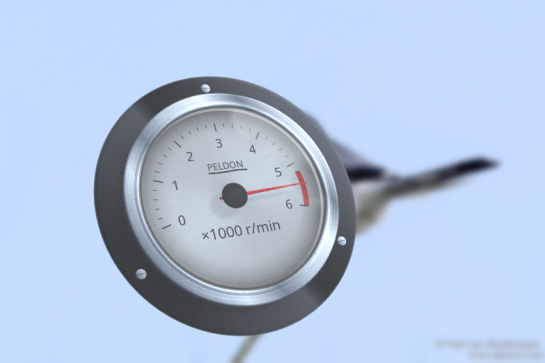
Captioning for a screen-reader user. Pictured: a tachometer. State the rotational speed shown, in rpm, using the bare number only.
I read 5500
